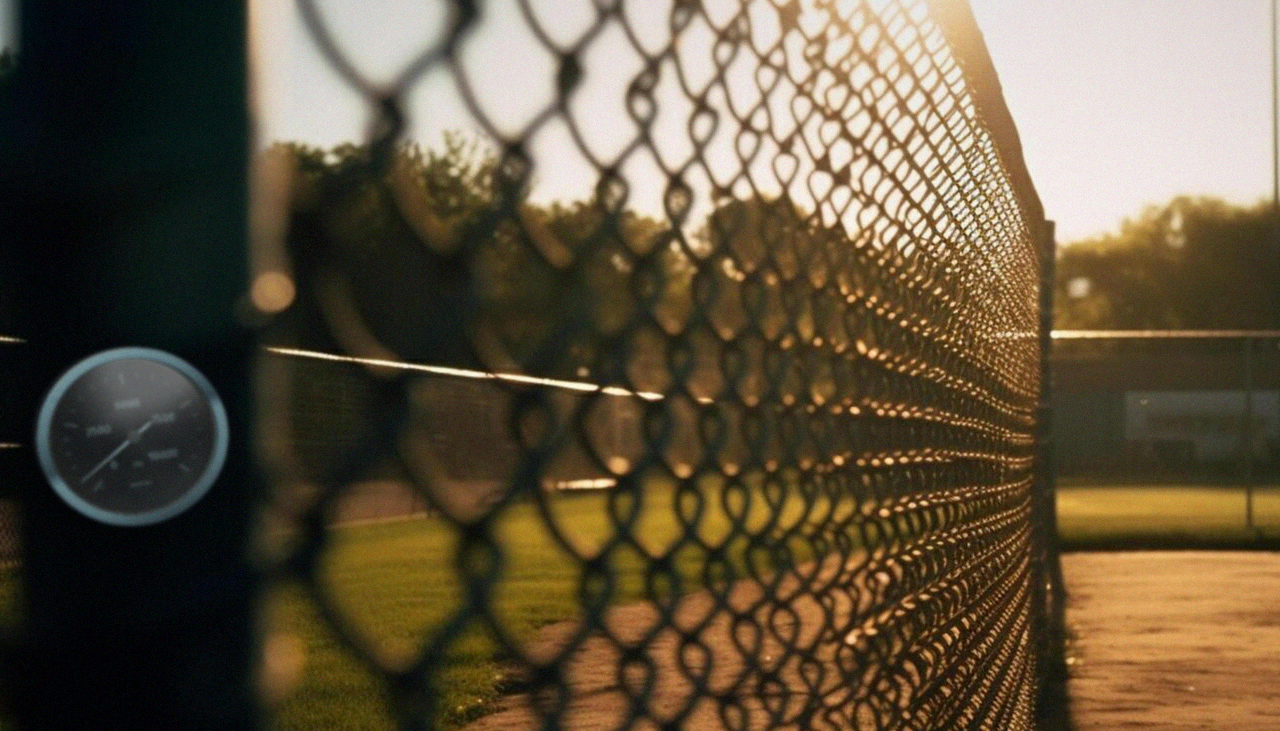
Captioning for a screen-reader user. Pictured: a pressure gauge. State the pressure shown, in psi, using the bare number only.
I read 500
